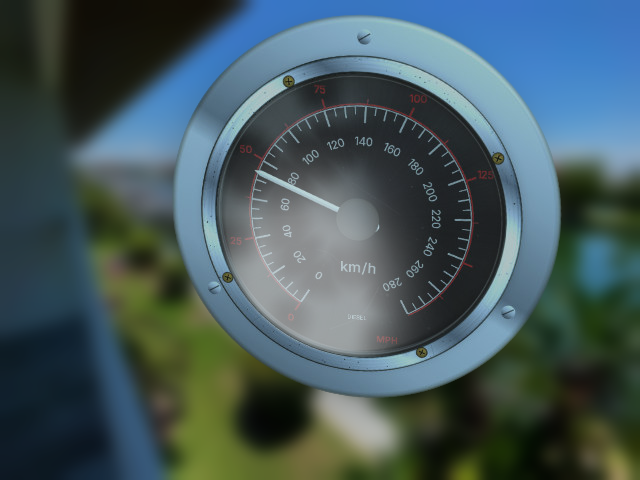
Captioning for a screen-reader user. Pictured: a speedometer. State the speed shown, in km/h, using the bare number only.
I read 75
